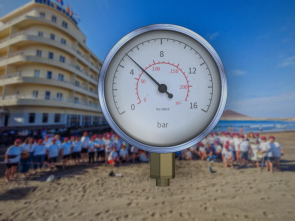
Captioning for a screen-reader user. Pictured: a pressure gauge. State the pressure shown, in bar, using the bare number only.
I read 5
